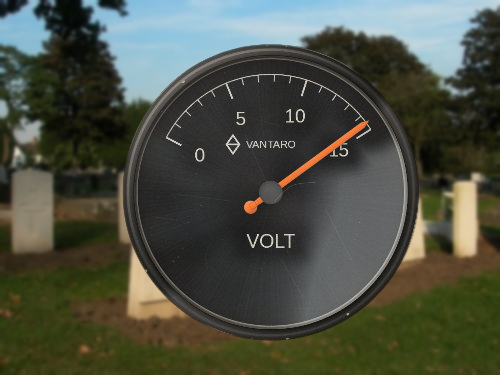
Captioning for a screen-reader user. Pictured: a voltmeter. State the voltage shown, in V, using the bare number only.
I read 14.5
